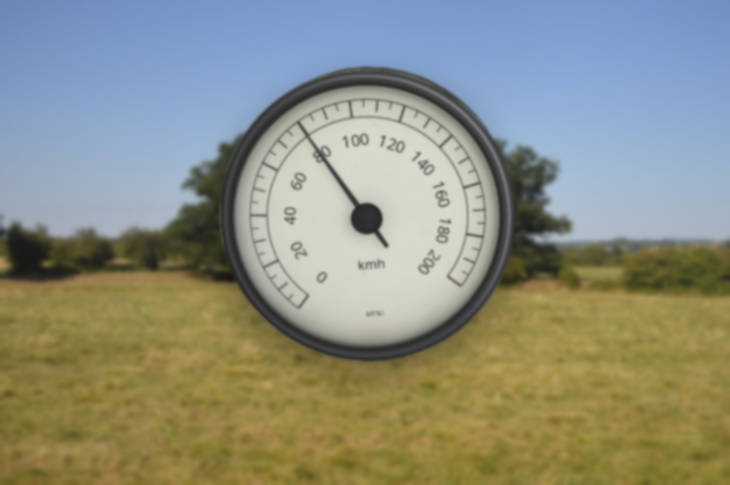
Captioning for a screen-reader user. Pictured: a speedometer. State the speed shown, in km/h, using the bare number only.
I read 80
